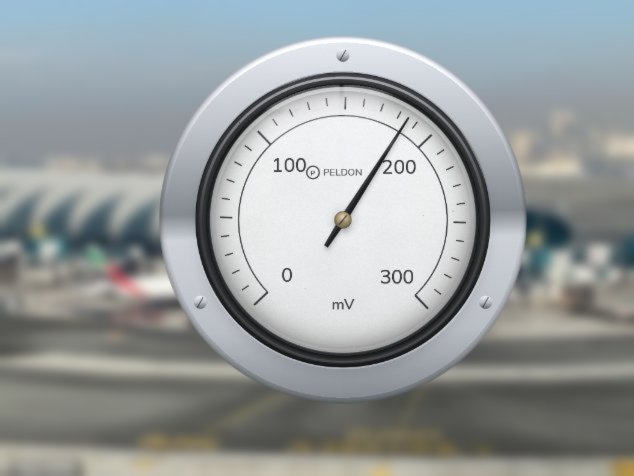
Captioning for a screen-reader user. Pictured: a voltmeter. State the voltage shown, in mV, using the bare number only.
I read 185
